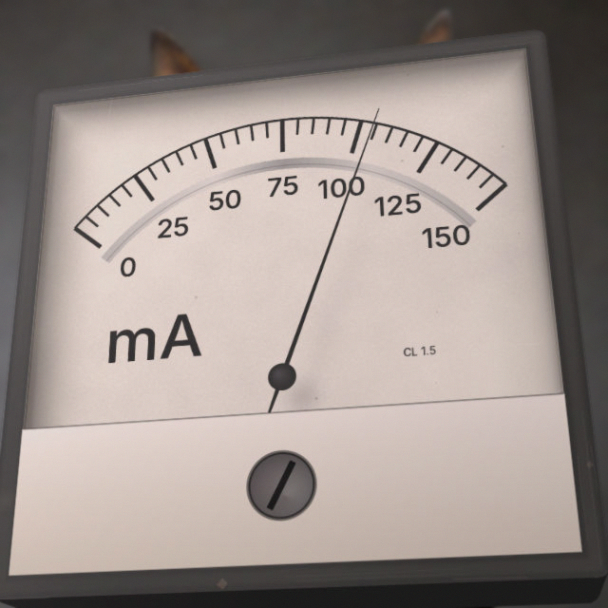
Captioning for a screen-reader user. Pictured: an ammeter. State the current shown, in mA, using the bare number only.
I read 105
